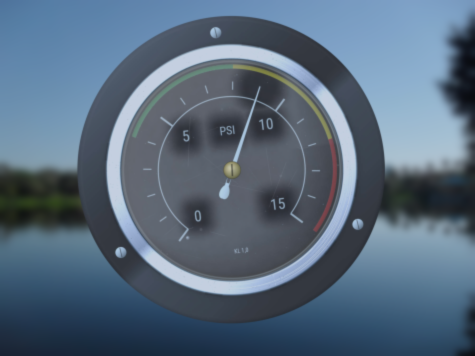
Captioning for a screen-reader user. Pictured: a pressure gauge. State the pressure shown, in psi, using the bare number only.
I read 9
